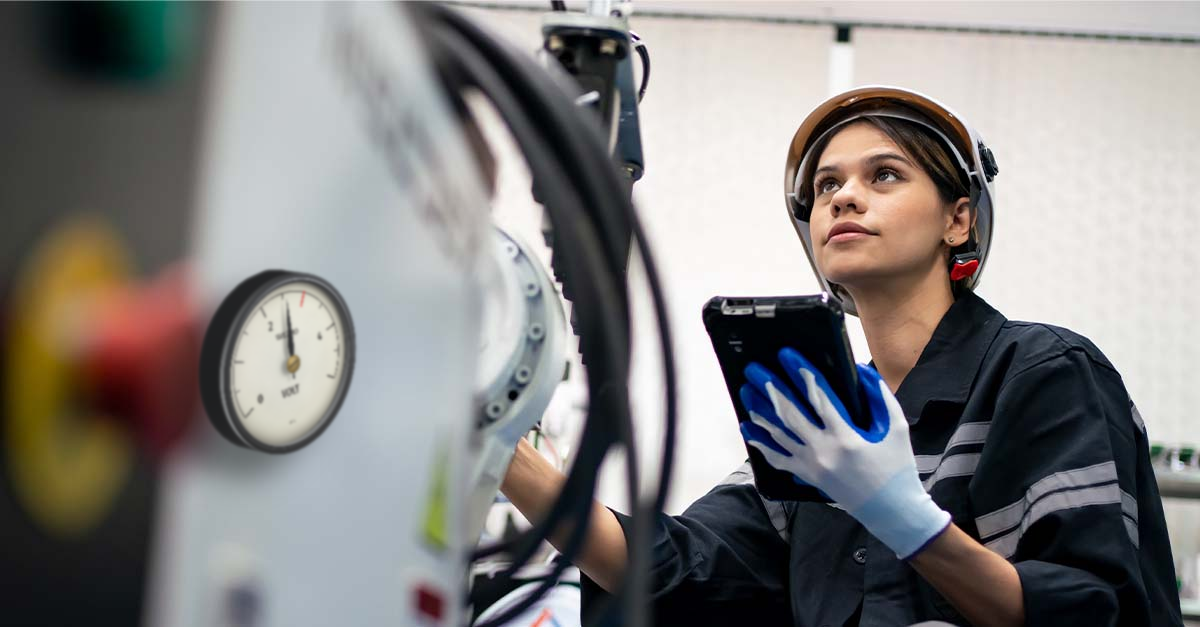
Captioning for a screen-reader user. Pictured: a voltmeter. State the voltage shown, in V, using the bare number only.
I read 2.5
